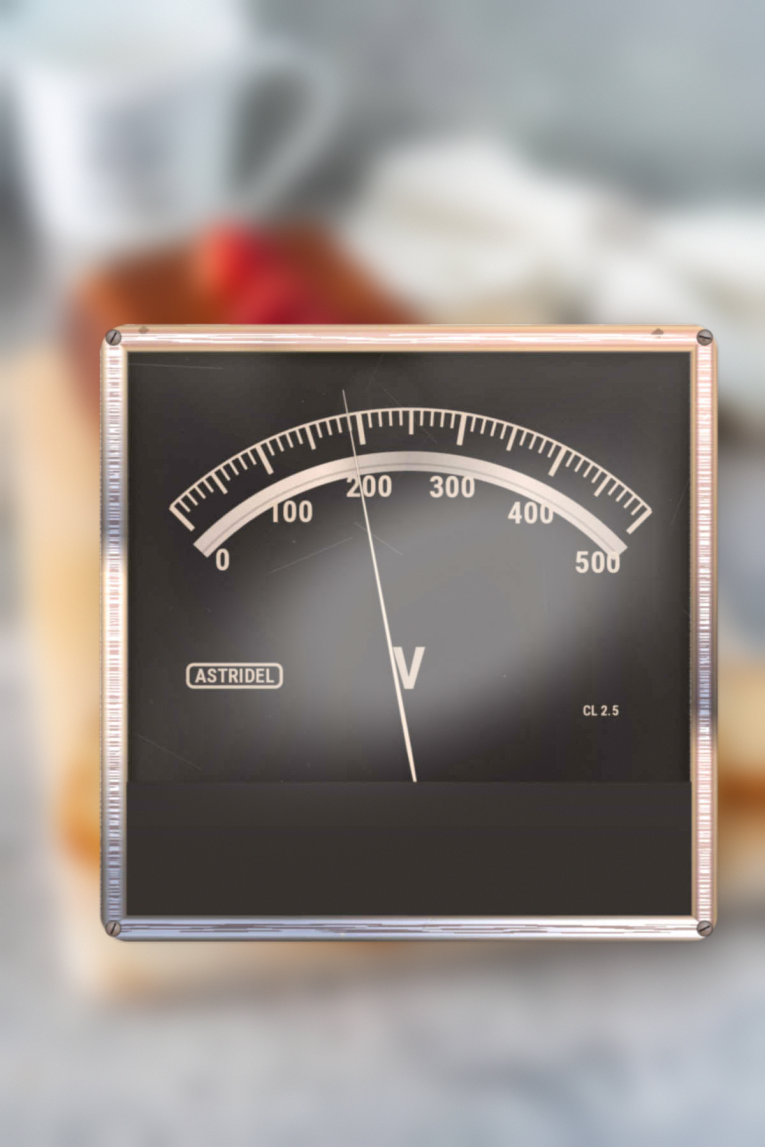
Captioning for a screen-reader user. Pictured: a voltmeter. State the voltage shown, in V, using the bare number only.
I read 190
